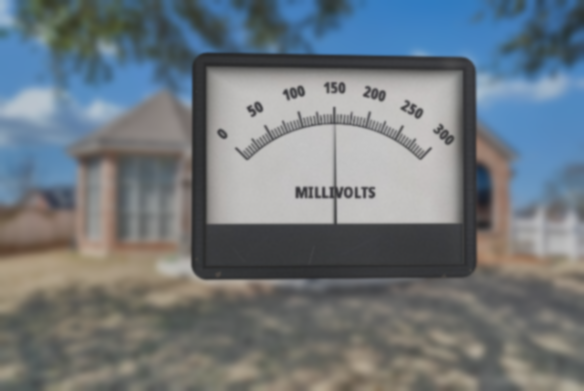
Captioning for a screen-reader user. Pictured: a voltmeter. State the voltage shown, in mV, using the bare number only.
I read 150
